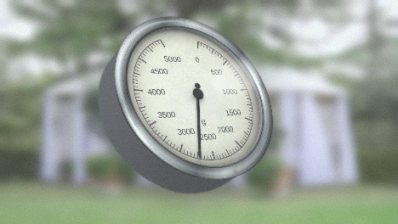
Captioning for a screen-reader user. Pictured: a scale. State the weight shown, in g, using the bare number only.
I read 2750
